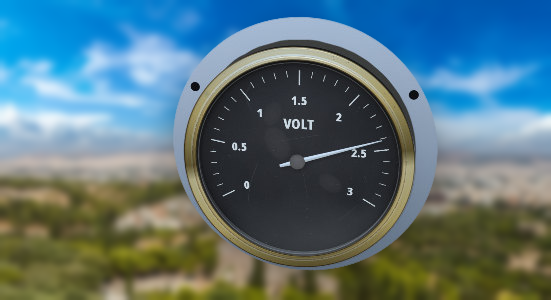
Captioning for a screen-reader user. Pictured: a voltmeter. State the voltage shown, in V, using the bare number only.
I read 2.4
